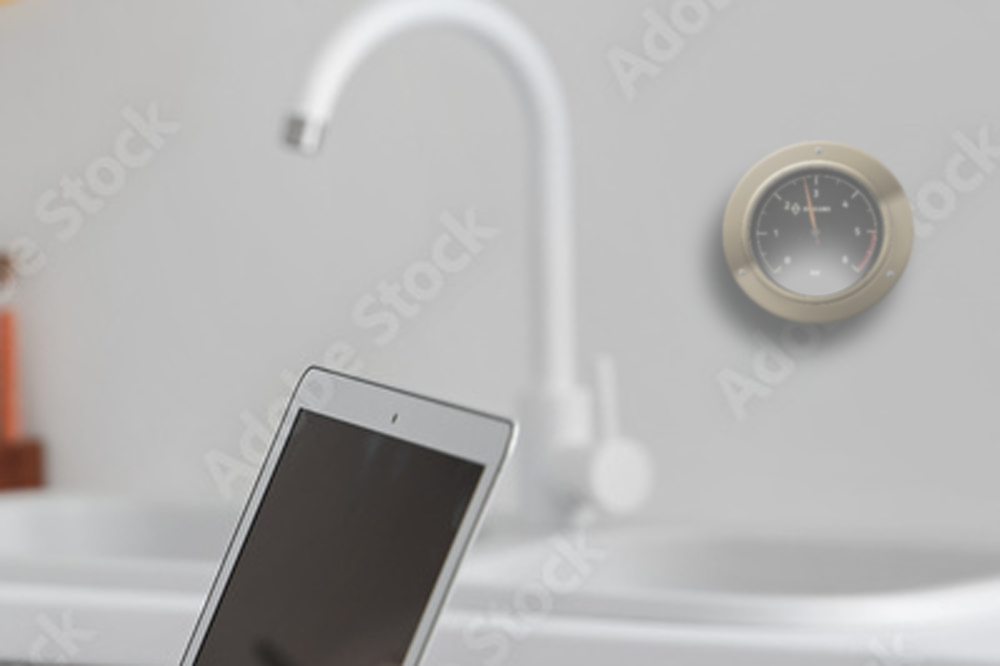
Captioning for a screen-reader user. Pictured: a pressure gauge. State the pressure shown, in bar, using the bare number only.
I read 2.75
